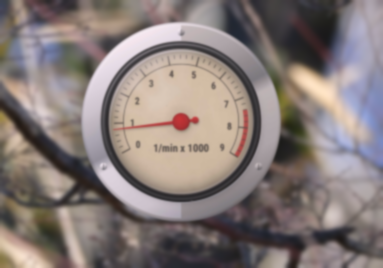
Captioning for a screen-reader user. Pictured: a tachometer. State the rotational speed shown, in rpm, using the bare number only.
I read 800
